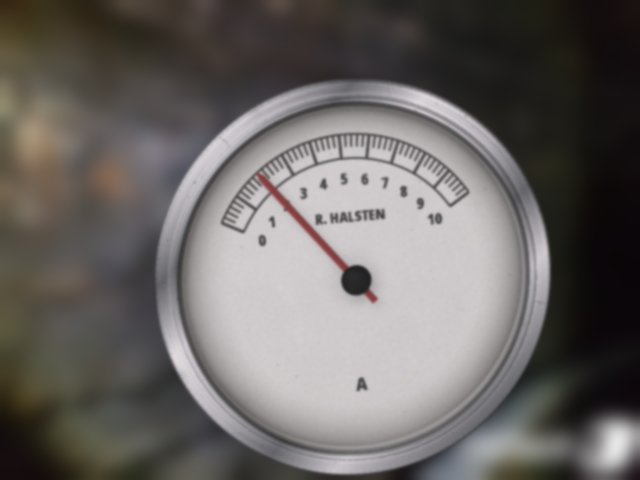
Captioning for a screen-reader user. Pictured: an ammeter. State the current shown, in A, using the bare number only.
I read 2
